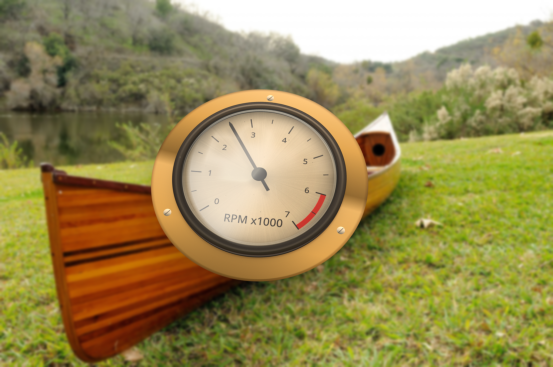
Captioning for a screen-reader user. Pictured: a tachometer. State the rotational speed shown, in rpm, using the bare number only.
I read 2500
